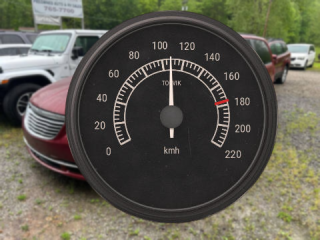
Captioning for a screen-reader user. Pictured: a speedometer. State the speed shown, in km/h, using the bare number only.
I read 108
